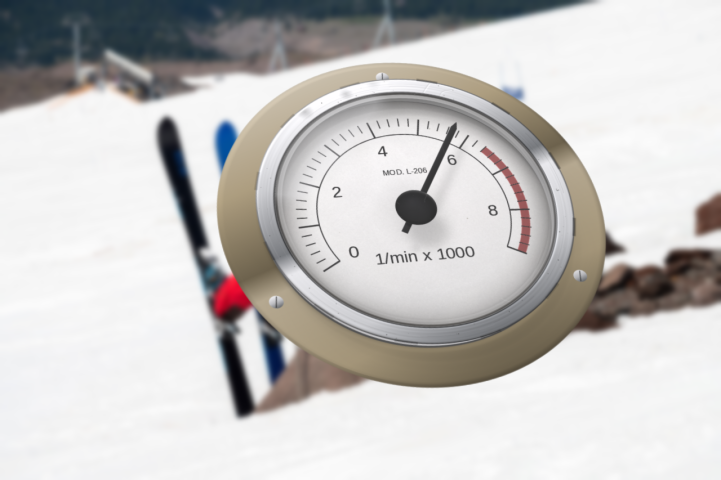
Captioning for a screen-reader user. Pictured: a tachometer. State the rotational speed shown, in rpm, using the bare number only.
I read 5700
